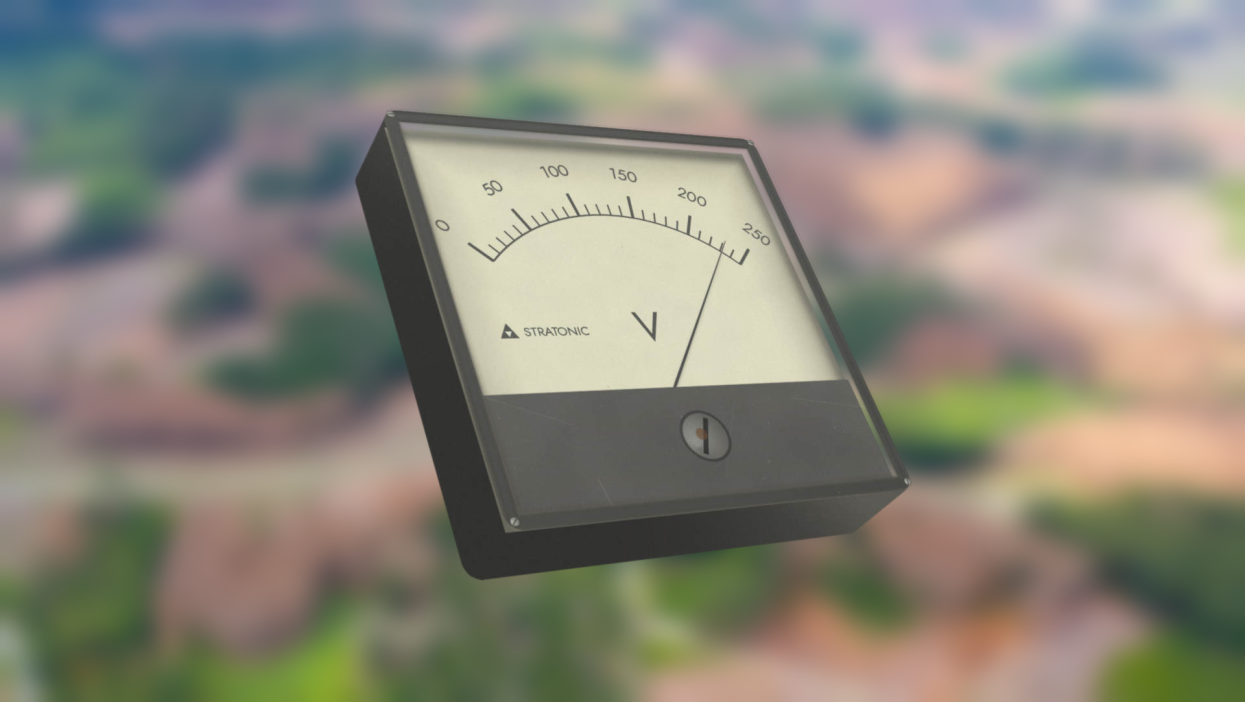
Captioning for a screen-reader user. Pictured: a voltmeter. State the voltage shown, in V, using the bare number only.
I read 230
